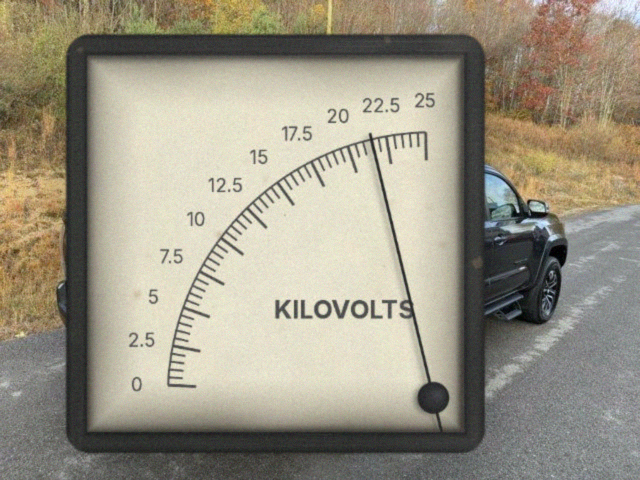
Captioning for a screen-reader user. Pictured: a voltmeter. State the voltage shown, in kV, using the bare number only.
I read 21.5
